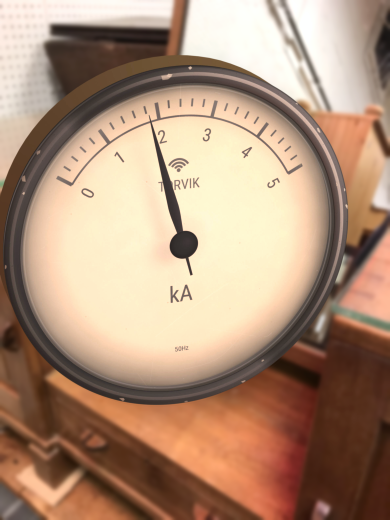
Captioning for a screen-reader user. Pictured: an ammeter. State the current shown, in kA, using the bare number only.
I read 1.8
